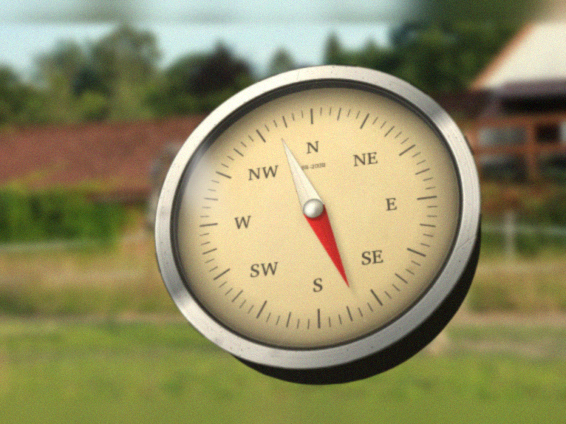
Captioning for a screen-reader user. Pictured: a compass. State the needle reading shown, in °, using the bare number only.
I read 160
